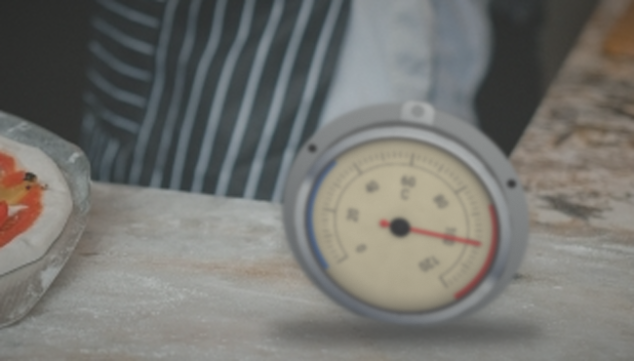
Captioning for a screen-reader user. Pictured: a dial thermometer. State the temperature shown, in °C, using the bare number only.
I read 100
